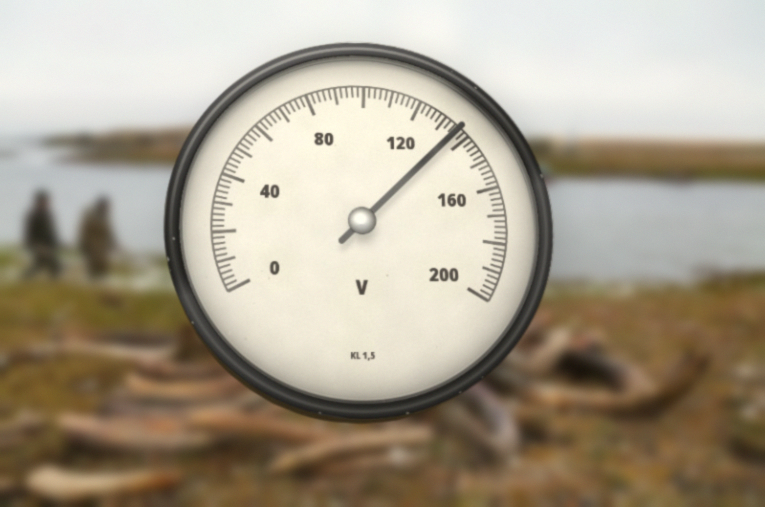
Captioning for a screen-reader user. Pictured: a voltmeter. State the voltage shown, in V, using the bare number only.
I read 136
